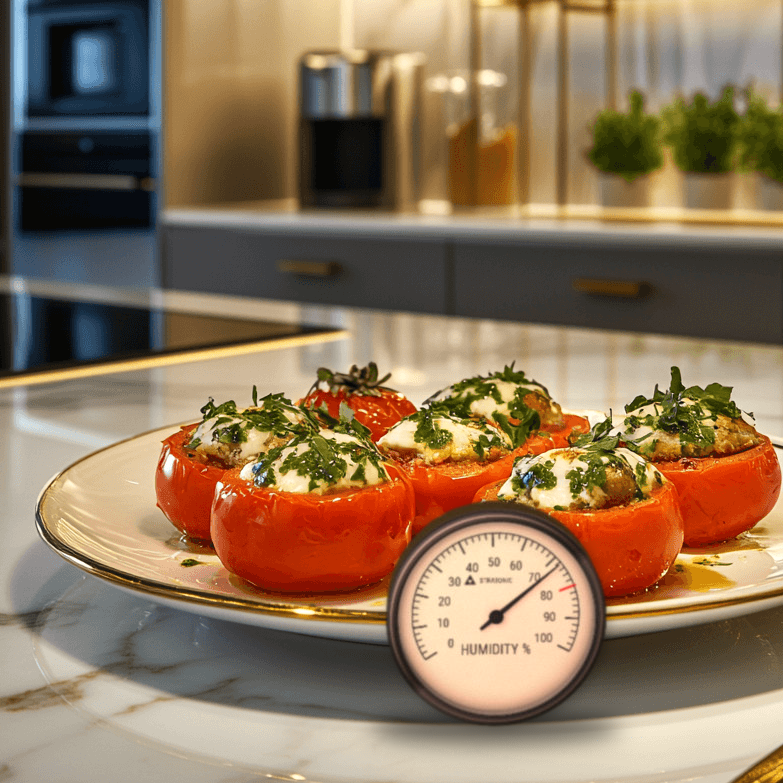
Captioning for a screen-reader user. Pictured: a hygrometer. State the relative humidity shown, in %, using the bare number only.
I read 72
